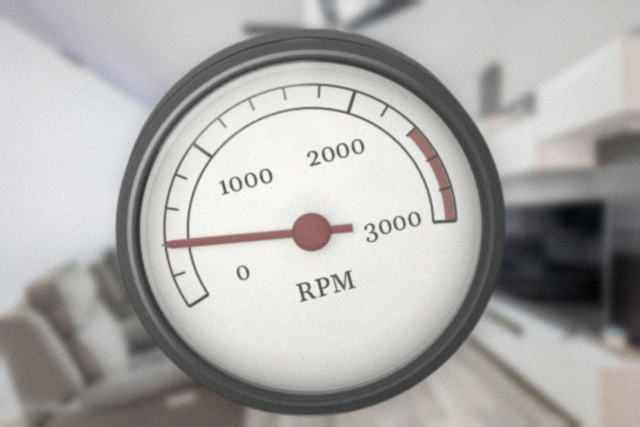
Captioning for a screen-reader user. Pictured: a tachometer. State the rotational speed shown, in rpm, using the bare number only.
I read 400
